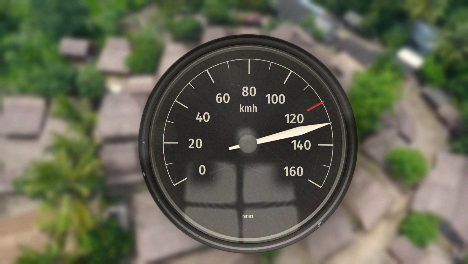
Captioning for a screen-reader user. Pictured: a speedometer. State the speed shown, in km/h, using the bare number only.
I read 130
